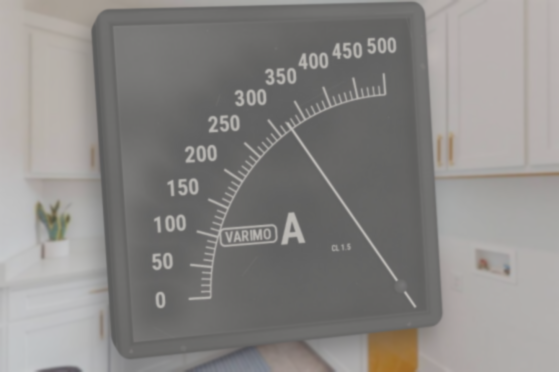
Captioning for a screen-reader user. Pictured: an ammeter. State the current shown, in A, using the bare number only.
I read 320
